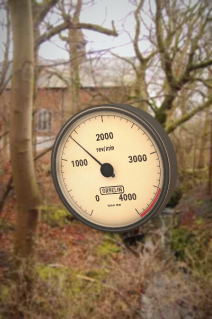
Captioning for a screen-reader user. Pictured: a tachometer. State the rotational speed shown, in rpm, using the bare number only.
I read 1400
